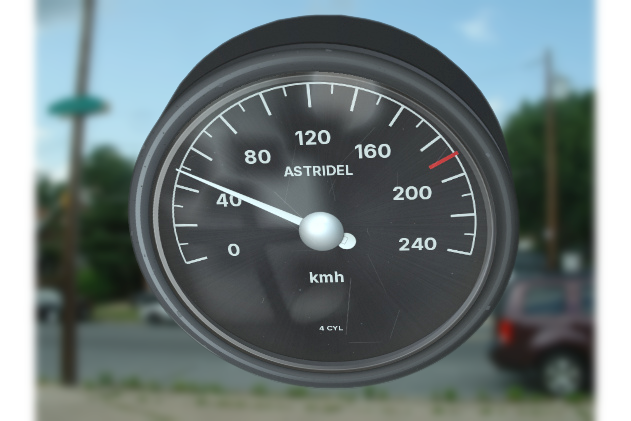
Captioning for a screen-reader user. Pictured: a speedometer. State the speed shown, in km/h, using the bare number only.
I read 50
